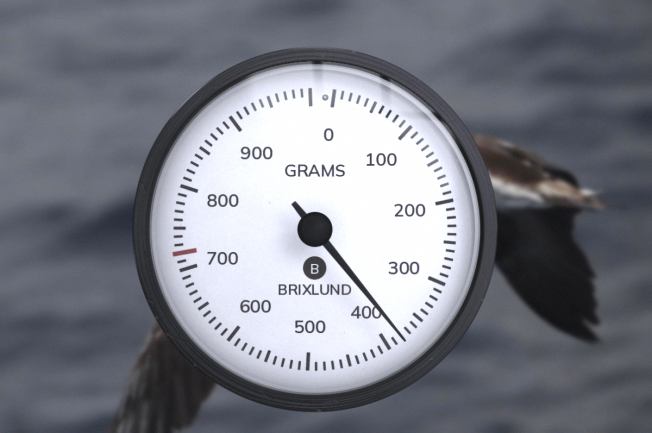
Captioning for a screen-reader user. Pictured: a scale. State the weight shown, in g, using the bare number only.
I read 380
